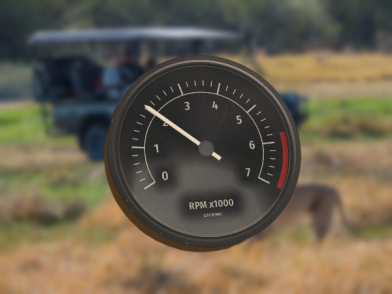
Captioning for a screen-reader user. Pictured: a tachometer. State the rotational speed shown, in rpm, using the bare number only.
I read 2000
